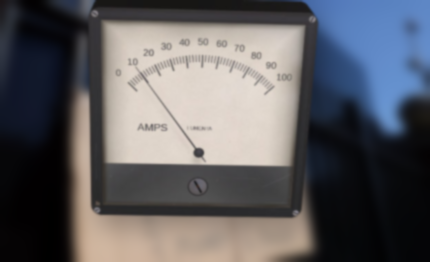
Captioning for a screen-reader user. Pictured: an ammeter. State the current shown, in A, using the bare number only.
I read 10
